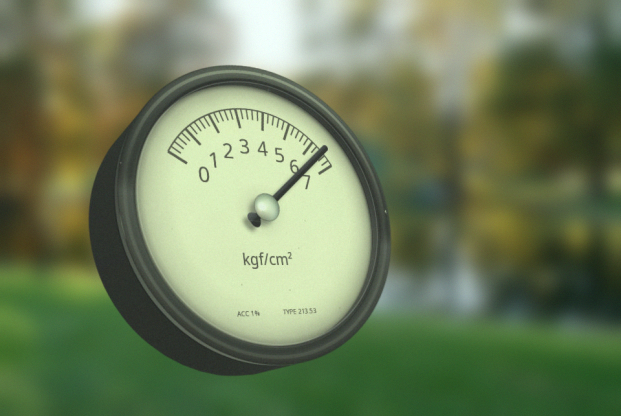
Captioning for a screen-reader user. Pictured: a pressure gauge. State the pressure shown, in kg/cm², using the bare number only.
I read 6.4
